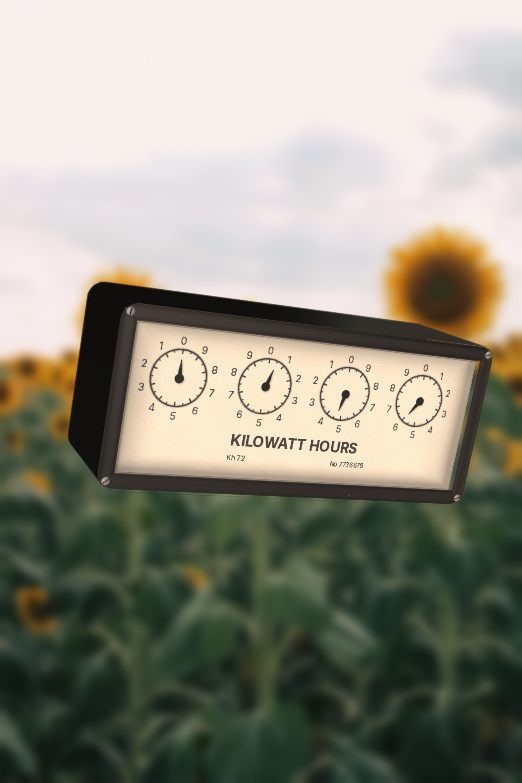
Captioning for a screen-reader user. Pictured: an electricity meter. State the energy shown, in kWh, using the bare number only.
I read 46
